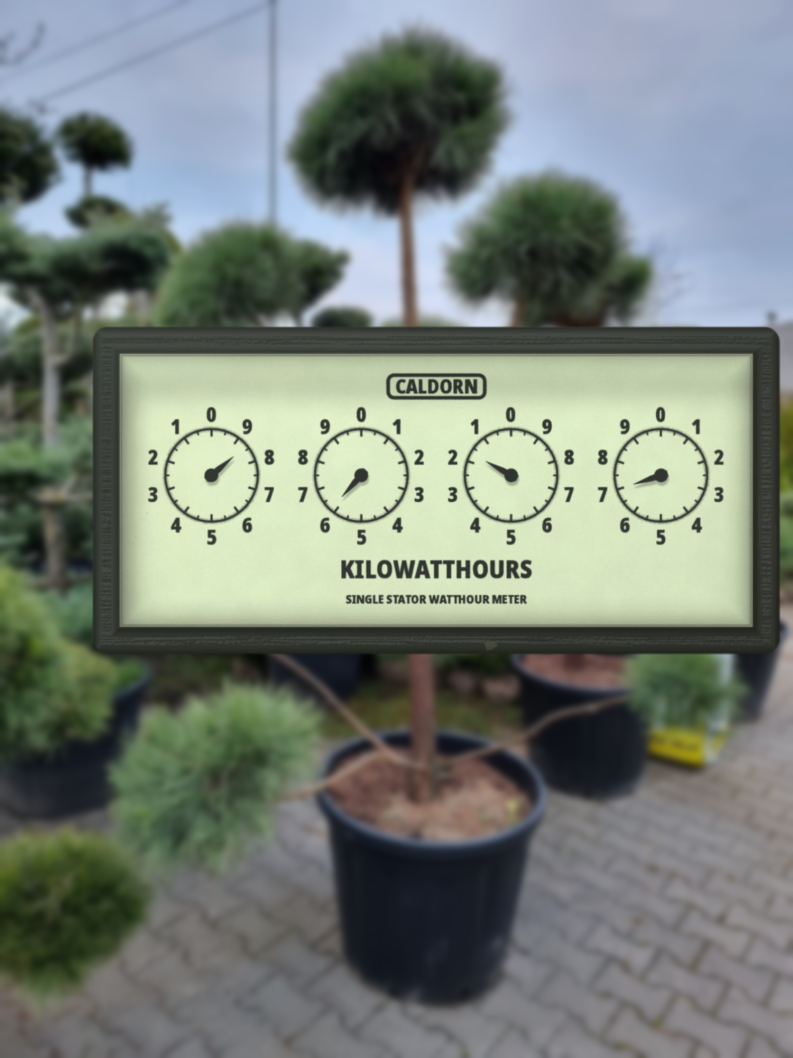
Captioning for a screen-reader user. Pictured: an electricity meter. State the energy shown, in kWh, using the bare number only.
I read 8617
